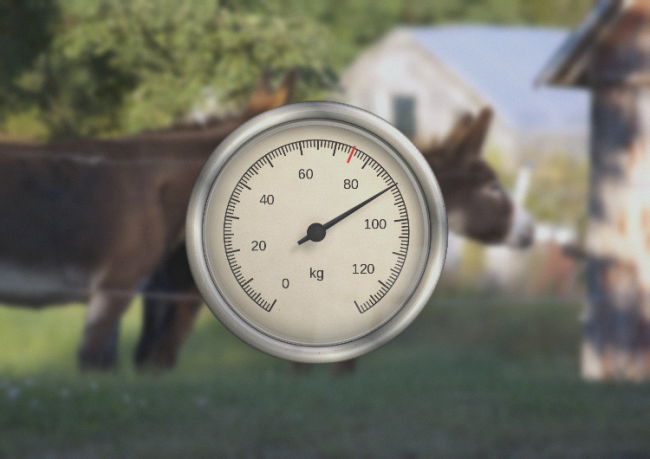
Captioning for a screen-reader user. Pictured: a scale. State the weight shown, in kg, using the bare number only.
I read 90
